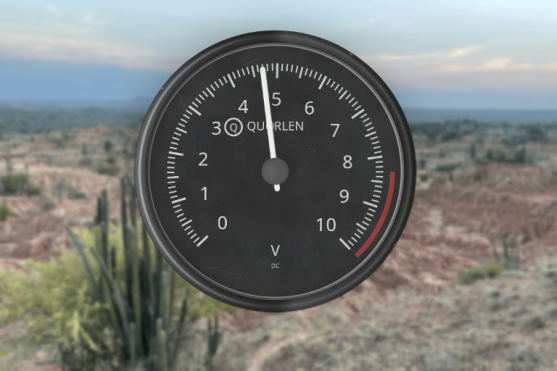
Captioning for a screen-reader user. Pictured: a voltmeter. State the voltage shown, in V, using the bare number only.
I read 4.7
